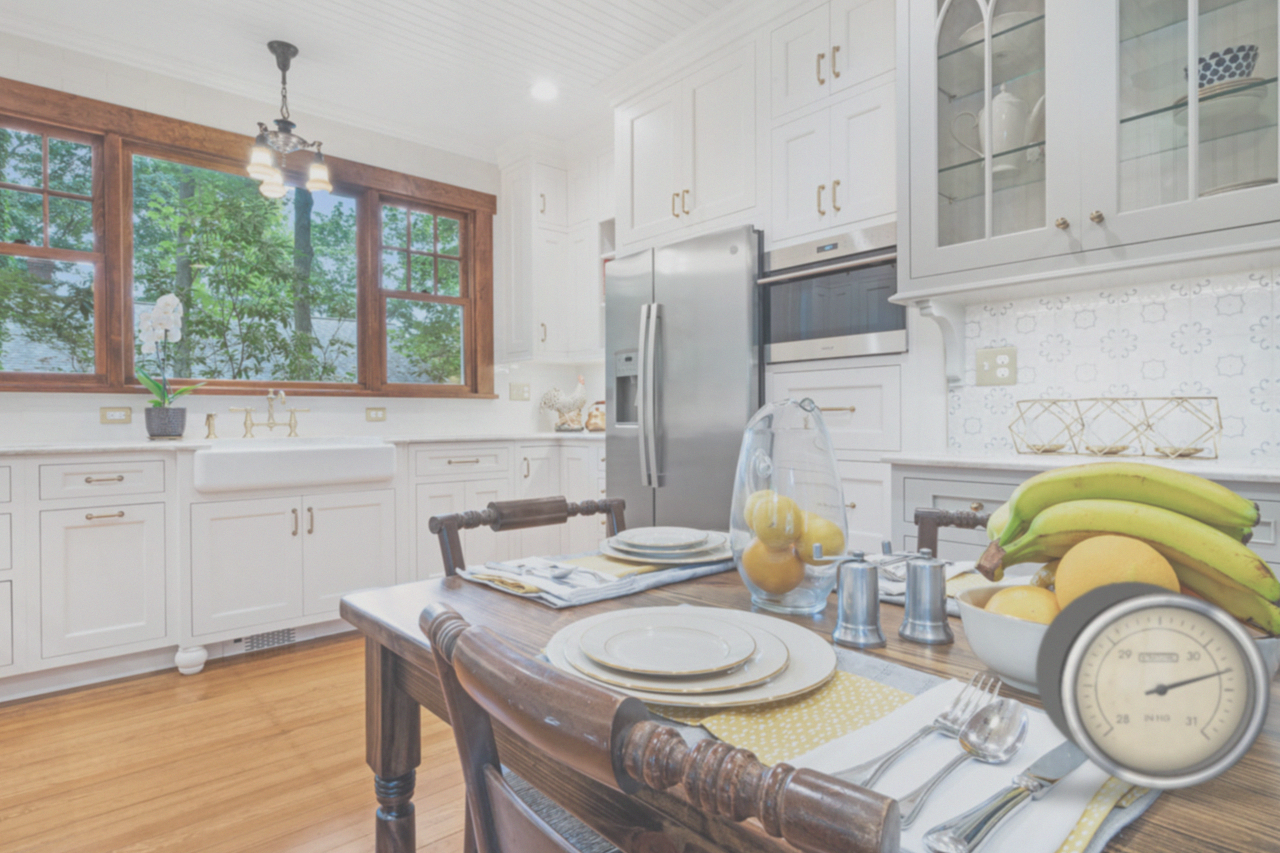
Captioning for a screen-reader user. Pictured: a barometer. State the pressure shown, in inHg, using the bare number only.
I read 30.3
